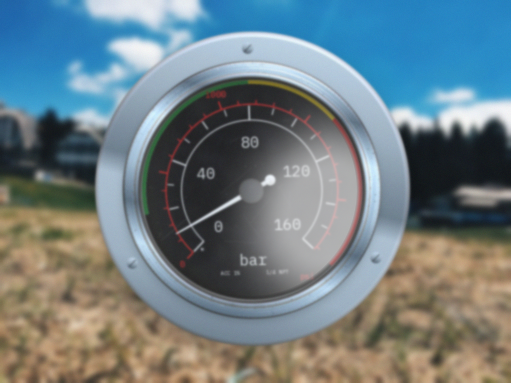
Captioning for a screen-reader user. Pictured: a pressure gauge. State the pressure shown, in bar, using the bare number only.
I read 10
